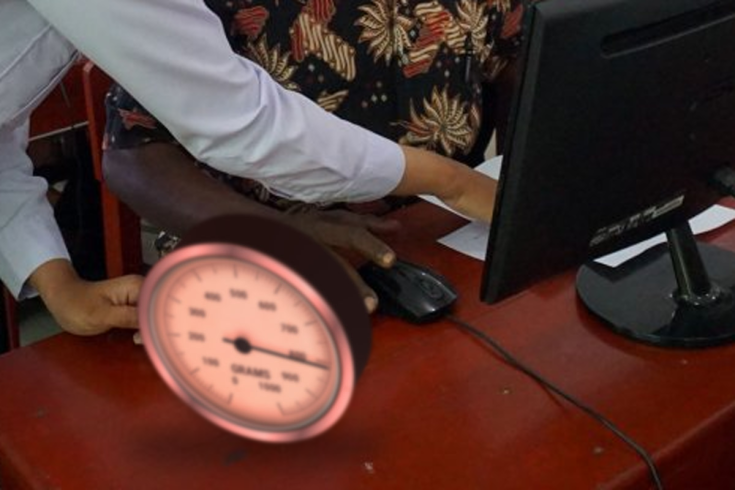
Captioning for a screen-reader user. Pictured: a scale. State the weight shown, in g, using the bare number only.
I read 800
